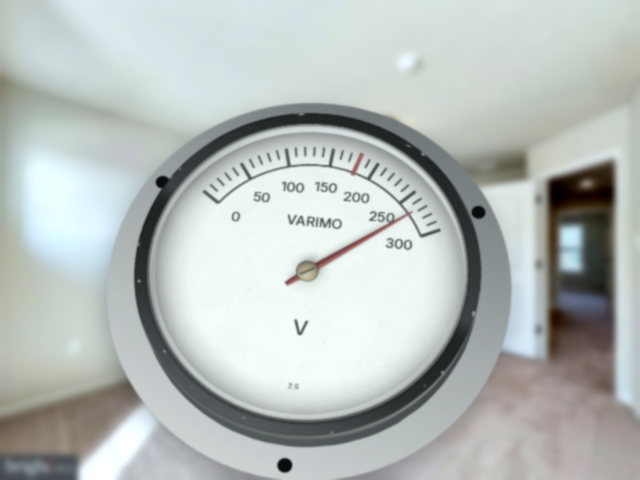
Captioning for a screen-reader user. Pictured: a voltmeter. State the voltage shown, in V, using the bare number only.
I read 270
